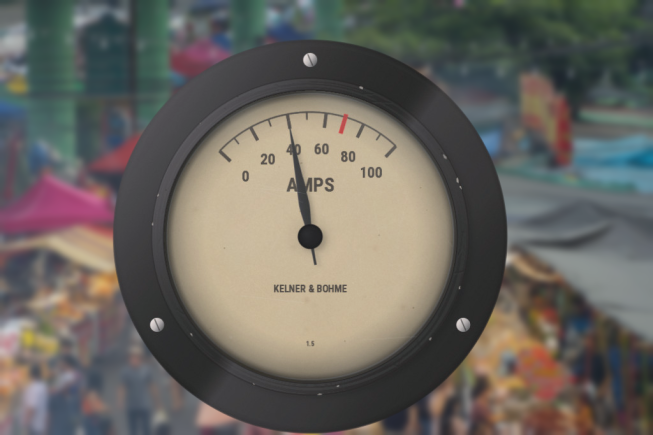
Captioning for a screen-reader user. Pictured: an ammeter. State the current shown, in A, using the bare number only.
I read 40
